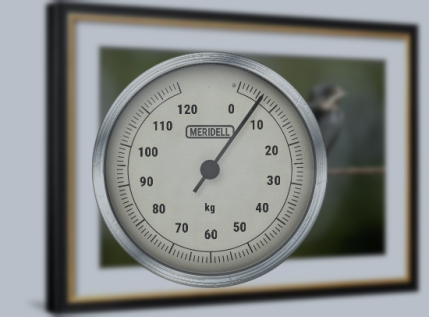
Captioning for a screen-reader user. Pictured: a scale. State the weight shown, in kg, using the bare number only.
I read 6
